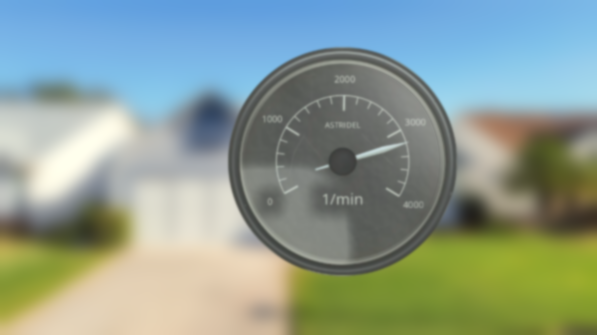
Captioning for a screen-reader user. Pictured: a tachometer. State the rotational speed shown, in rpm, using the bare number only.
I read 3200
